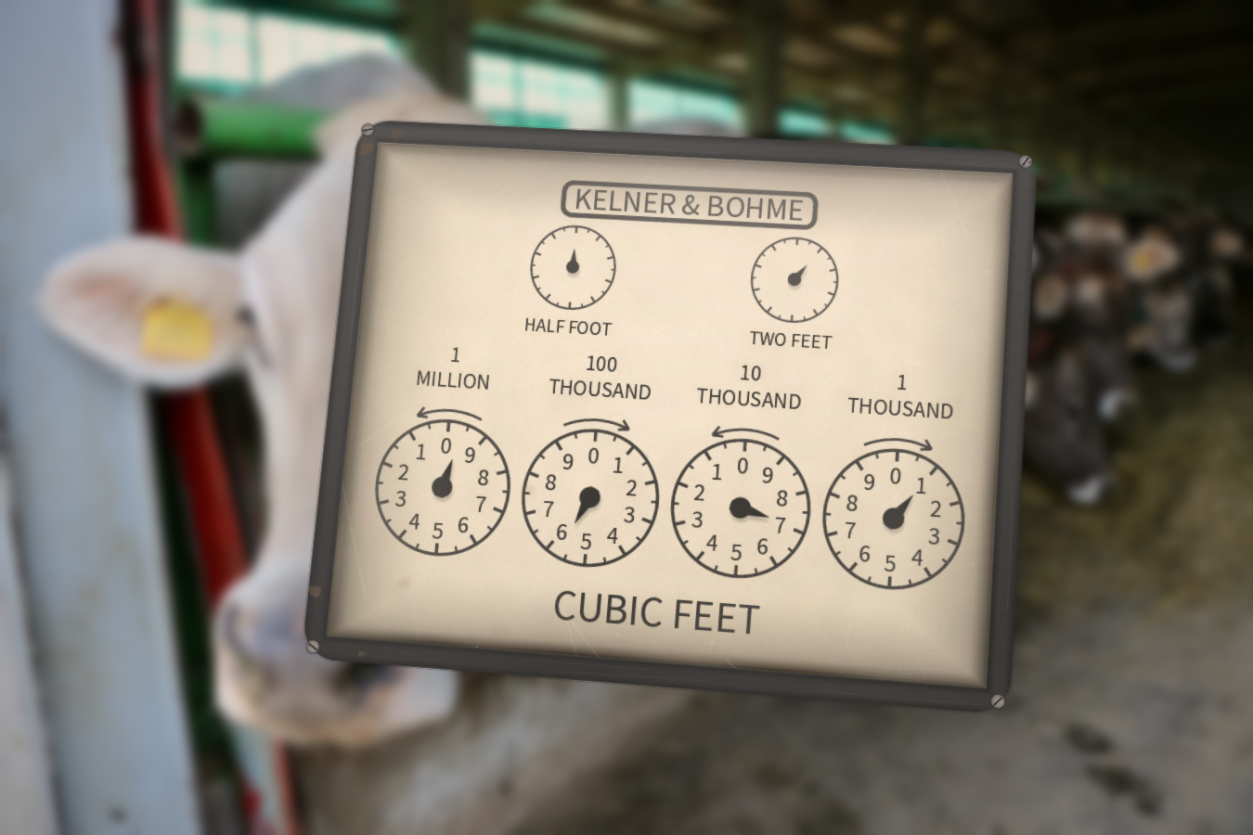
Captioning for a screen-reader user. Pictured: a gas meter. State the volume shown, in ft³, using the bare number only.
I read 957100
